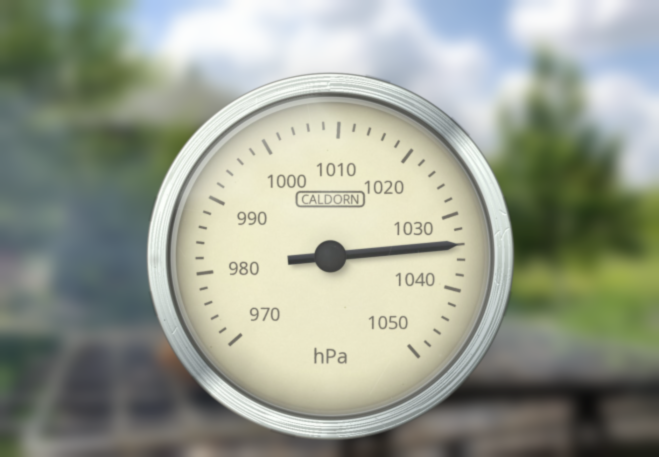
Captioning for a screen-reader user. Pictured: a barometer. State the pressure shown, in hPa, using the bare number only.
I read 1034
